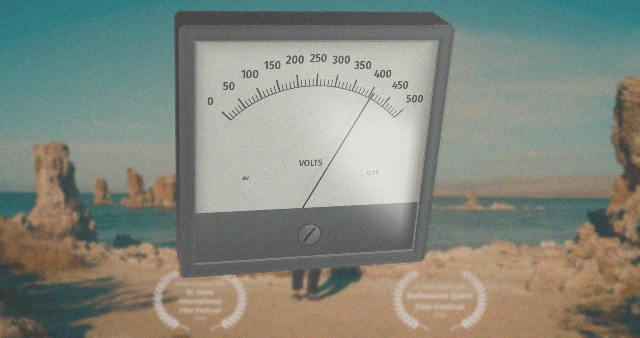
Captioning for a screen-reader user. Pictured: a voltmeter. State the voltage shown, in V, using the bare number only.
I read 400
